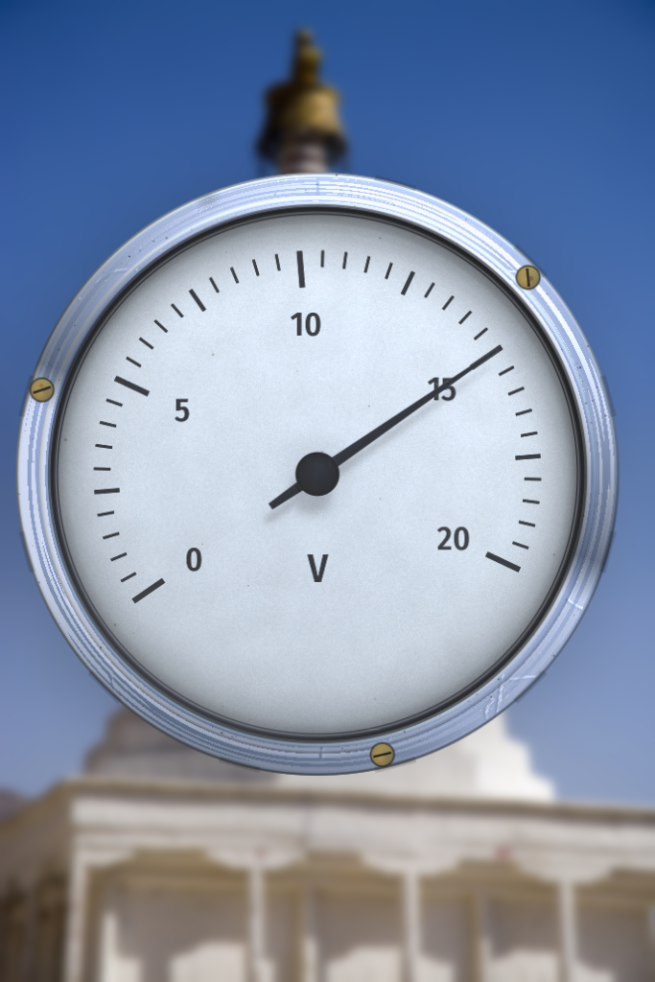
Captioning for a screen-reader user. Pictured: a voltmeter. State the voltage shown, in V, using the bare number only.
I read 15
